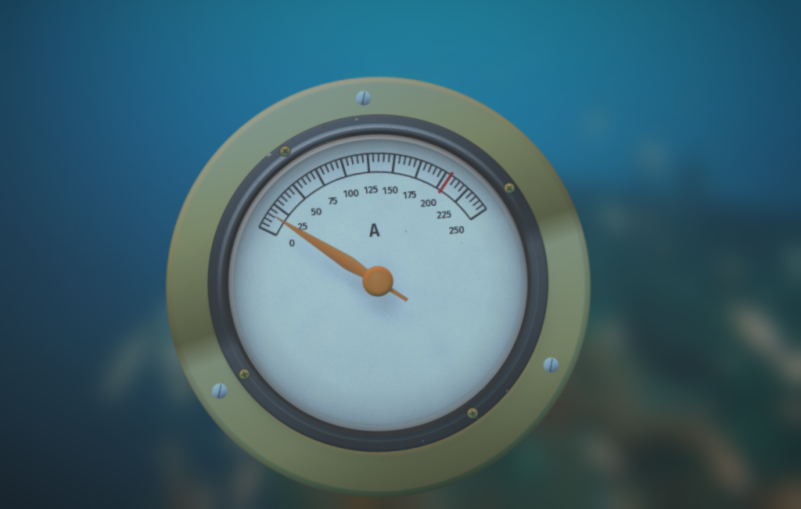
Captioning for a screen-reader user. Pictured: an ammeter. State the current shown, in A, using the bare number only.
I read 15
